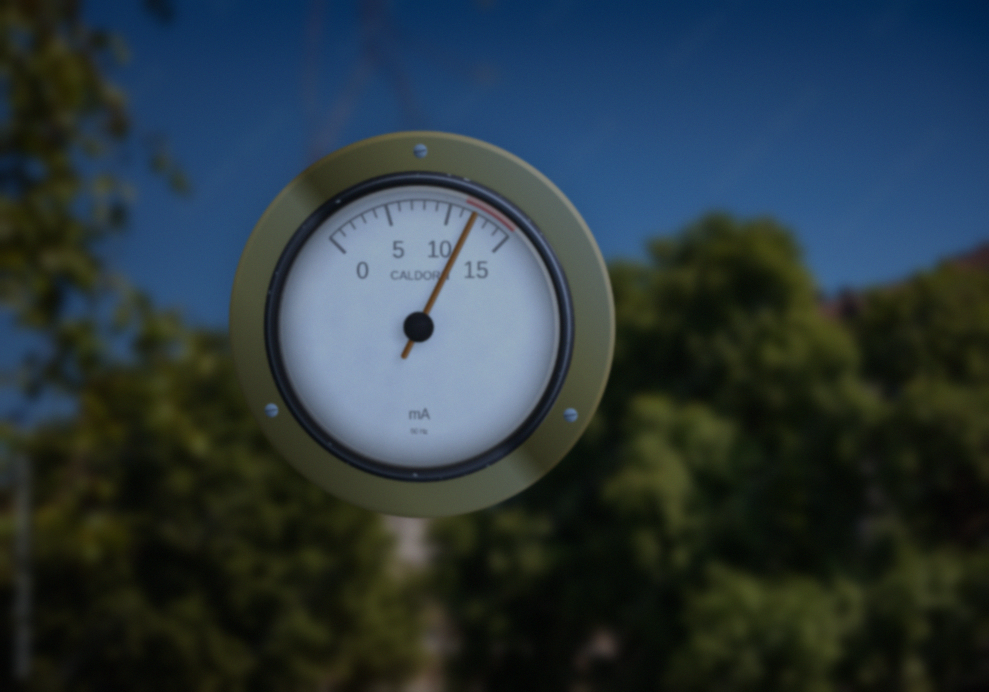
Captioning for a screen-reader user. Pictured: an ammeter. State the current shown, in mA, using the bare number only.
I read 12
